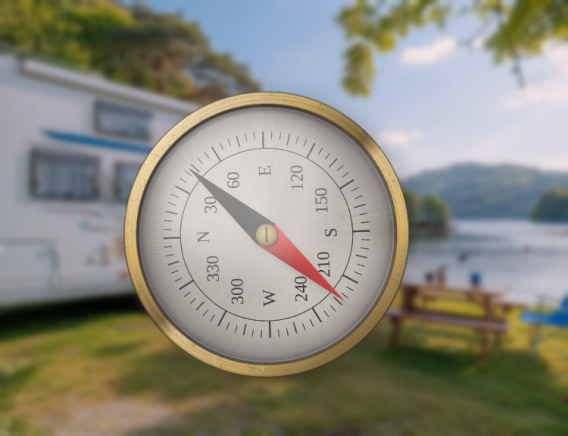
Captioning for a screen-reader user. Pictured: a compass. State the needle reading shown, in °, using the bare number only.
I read 222.5
